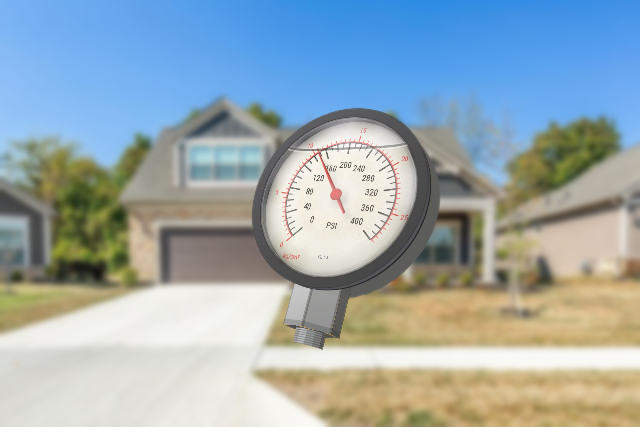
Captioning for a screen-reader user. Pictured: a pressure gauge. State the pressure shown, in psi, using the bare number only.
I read 150
